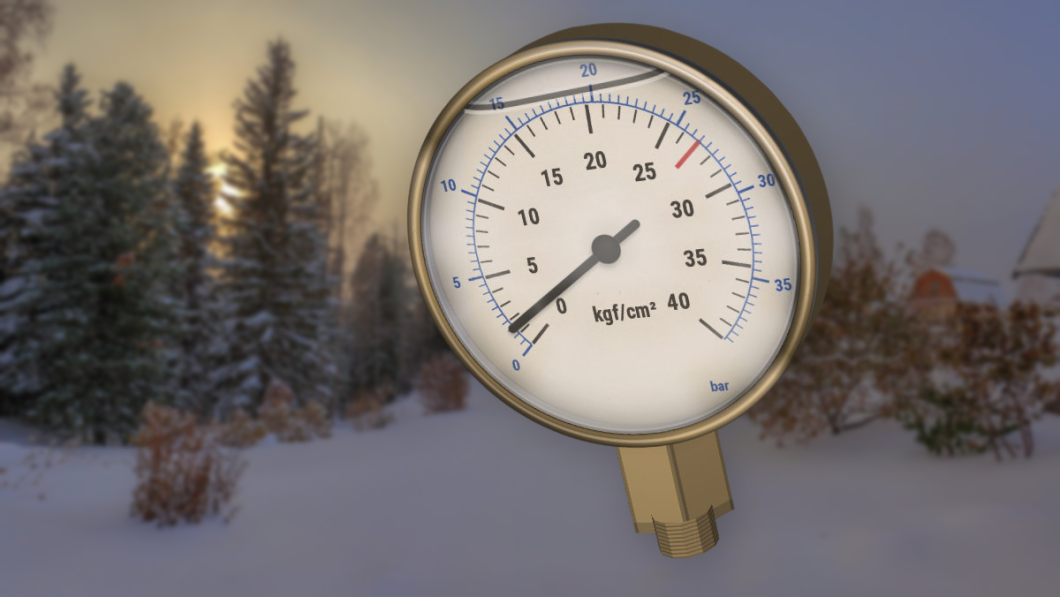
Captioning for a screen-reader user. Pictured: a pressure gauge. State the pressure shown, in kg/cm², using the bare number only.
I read 1.5
